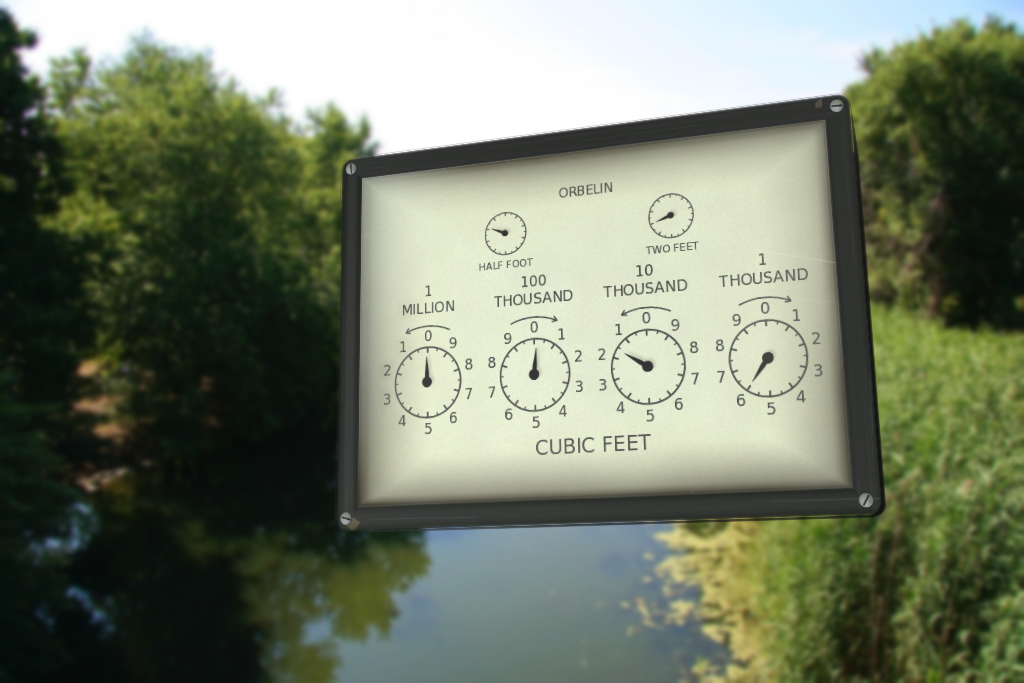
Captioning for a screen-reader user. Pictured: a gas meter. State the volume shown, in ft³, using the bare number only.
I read 1600
